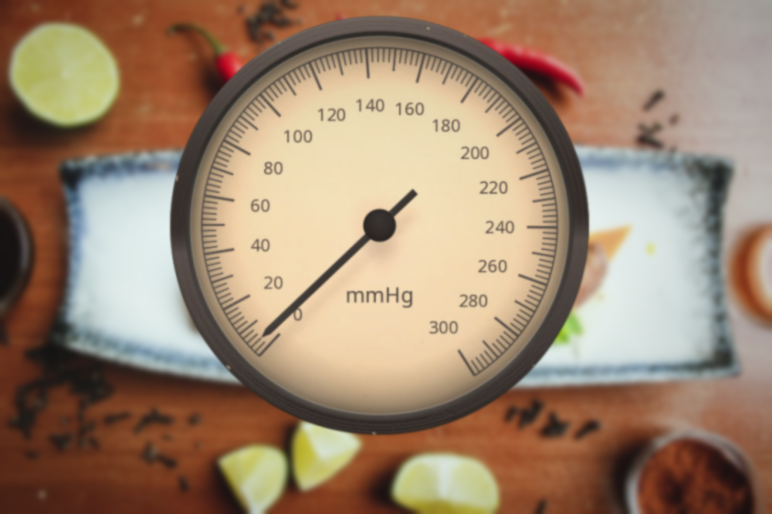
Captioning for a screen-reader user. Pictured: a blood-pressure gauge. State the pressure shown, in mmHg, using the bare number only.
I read 4
